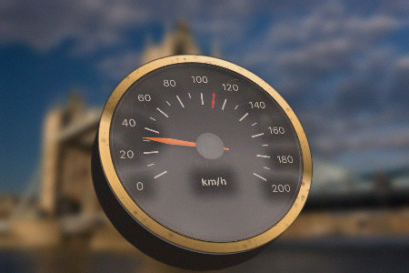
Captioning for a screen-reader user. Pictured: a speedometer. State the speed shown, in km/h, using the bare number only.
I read 30
